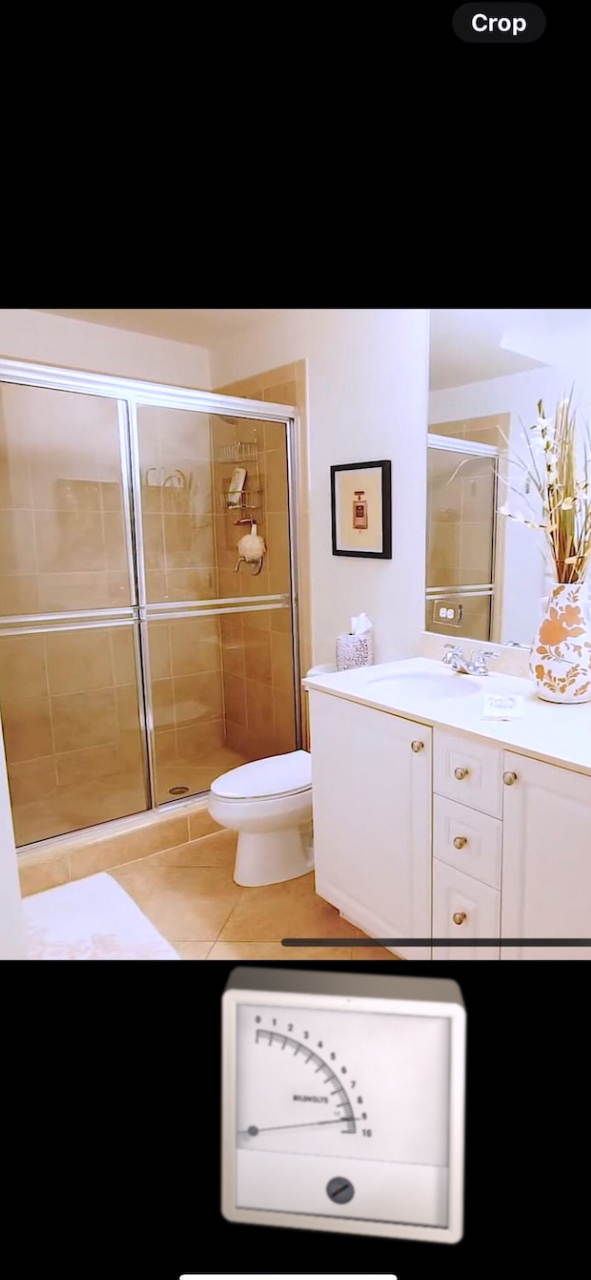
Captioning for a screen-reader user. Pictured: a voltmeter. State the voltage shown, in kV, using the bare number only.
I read 9
